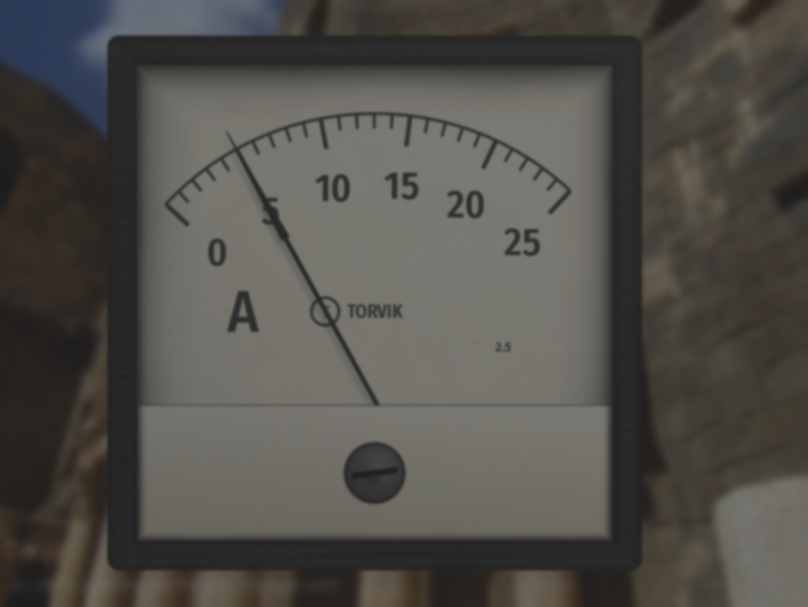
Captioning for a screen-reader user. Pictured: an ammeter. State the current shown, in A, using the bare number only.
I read 5
